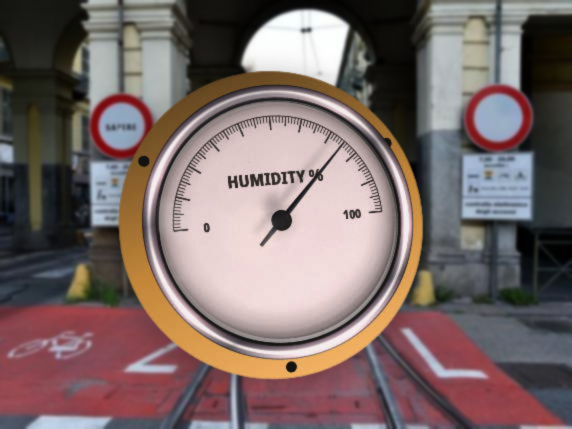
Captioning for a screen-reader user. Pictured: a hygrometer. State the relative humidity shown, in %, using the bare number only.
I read 75
